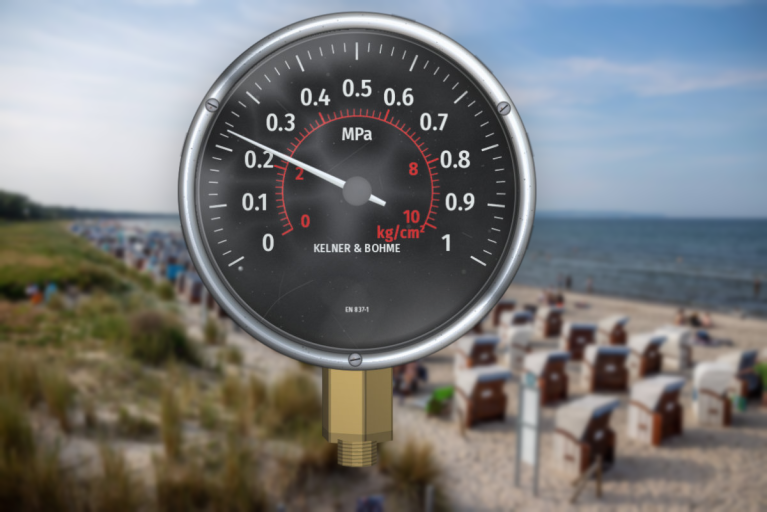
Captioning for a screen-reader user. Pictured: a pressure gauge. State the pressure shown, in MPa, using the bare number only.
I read 0.23
